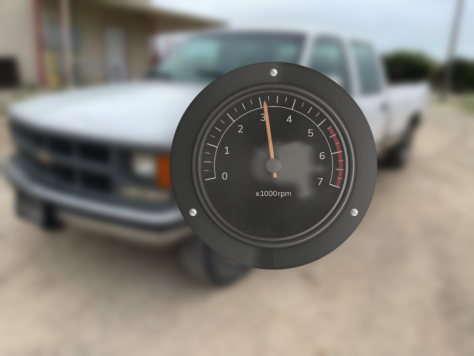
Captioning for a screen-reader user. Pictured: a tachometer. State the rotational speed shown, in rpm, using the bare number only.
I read 3125
